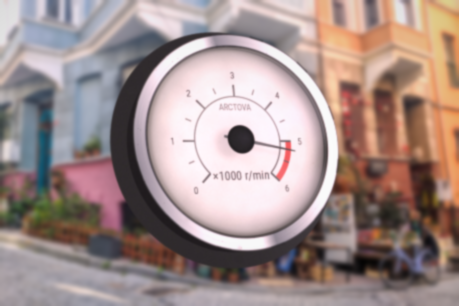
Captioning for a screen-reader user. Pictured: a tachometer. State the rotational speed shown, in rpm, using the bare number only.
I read 5250
